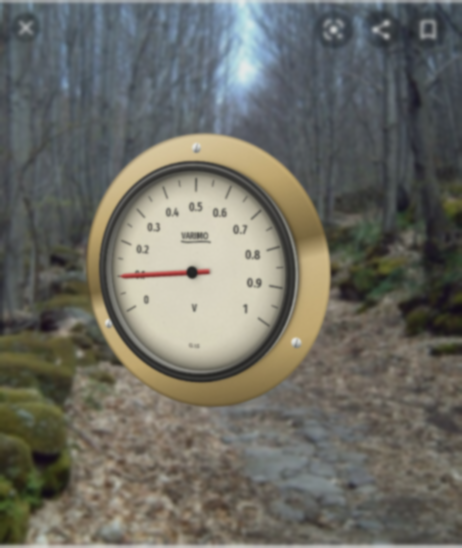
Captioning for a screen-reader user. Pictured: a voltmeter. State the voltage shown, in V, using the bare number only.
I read 0.1
